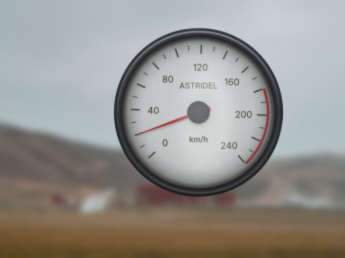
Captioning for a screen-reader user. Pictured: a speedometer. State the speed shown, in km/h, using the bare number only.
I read 20
